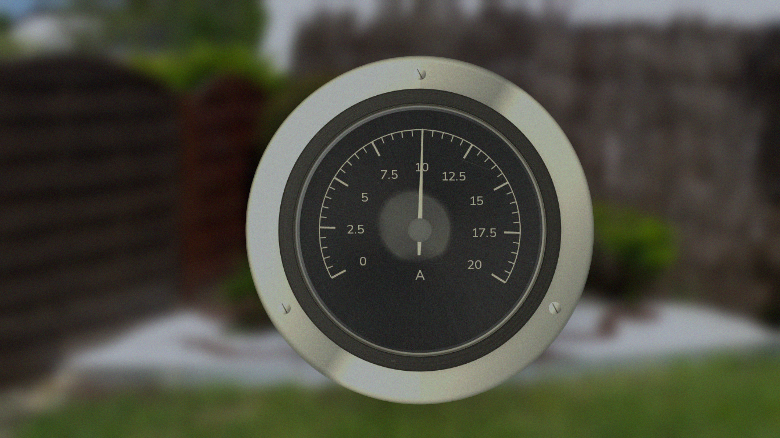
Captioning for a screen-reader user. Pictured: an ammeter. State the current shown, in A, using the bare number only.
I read 10
